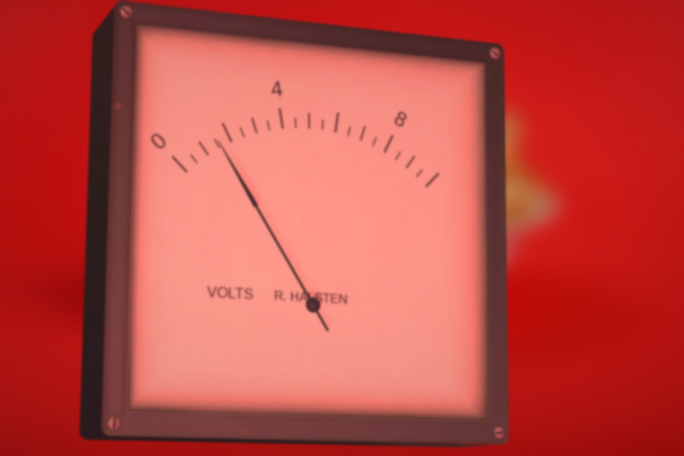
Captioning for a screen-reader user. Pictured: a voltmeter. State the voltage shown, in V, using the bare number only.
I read 1.5
